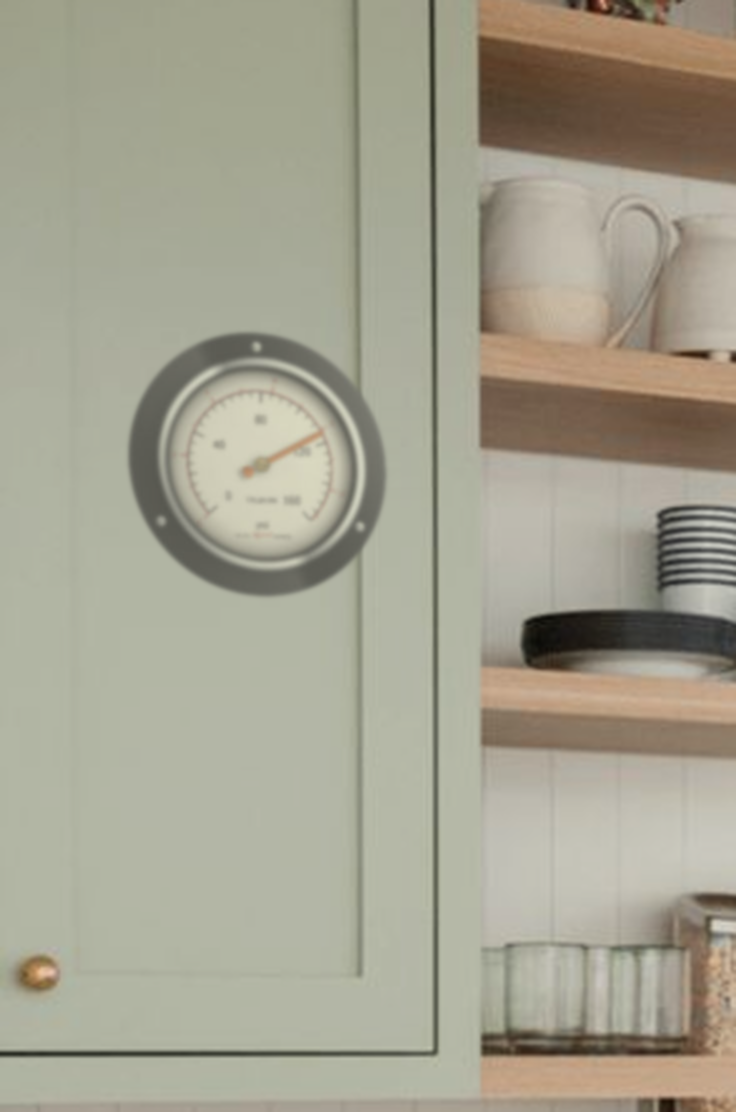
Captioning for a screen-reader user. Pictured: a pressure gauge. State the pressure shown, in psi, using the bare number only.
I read 115
